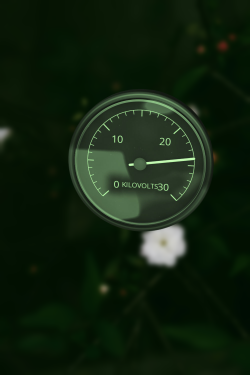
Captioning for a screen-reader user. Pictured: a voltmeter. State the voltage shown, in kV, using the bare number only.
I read 24
